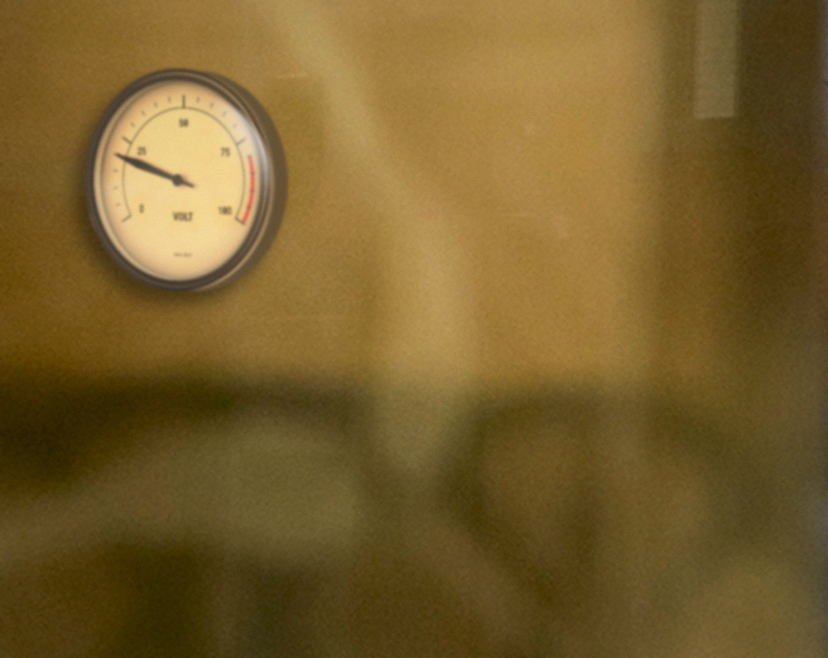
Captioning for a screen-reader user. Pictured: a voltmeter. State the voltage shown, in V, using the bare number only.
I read 20
